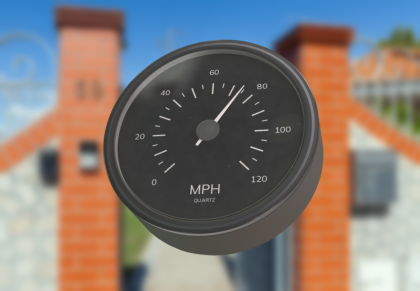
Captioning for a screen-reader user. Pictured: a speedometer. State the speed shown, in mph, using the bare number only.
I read 75
